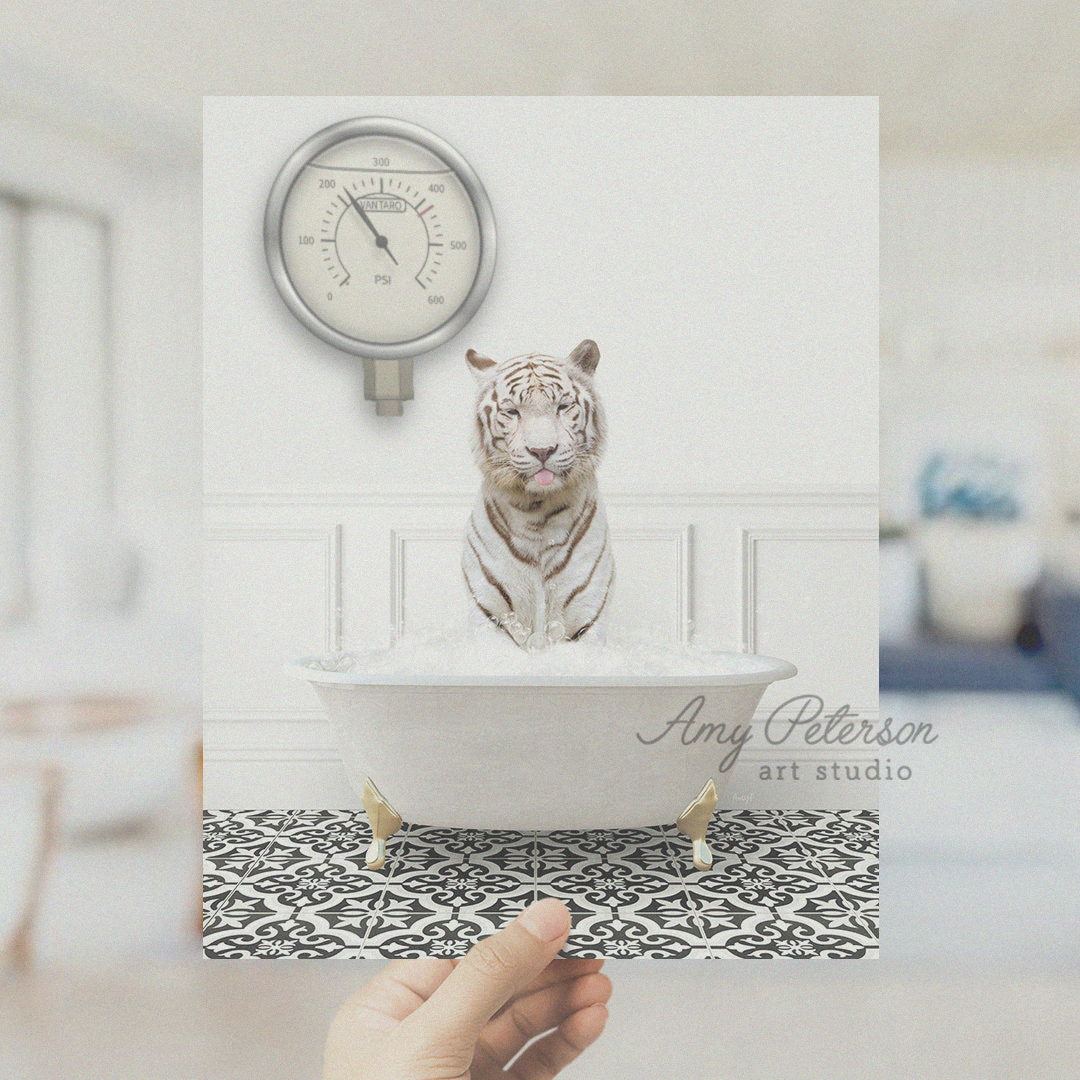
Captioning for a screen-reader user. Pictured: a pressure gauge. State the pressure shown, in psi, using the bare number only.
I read 220
